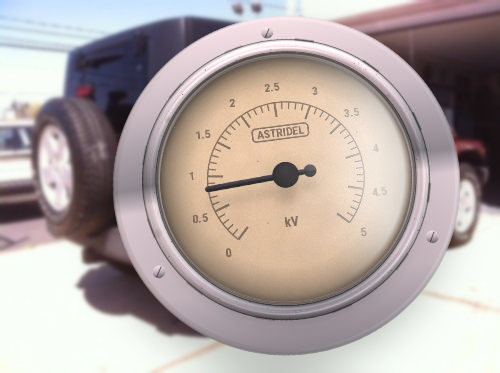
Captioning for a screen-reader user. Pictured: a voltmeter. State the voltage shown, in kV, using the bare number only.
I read 0.8
